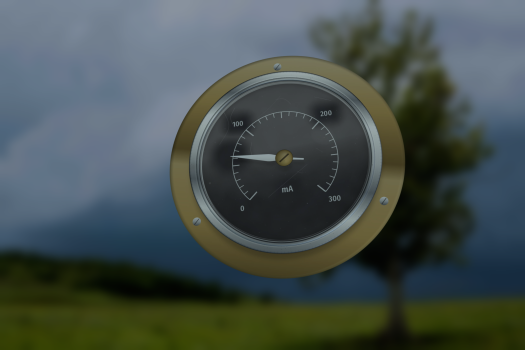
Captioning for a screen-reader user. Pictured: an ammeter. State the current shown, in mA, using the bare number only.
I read 60
